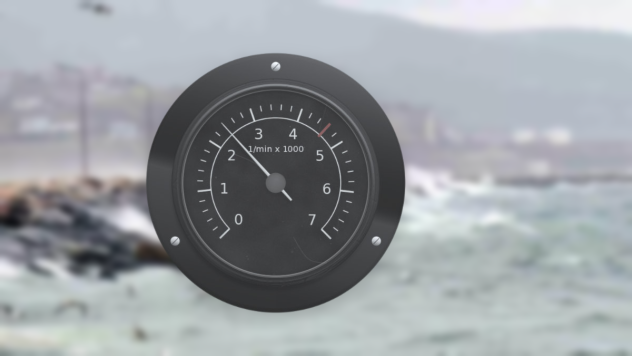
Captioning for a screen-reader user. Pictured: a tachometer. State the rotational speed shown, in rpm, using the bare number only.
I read 2400
